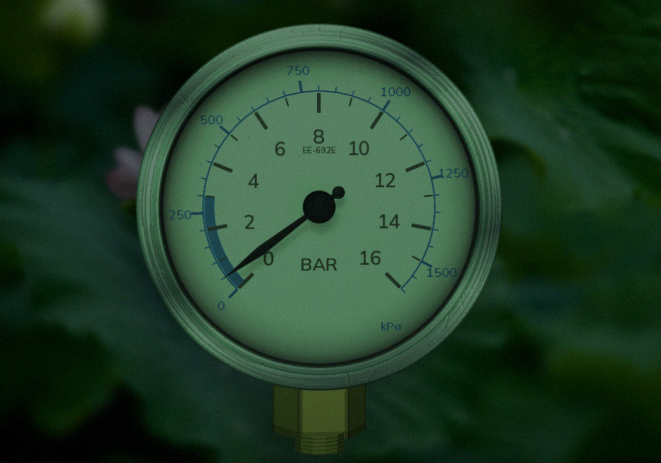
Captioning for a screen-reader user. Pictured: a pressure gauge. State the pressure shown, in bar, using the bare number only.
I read 0.5
